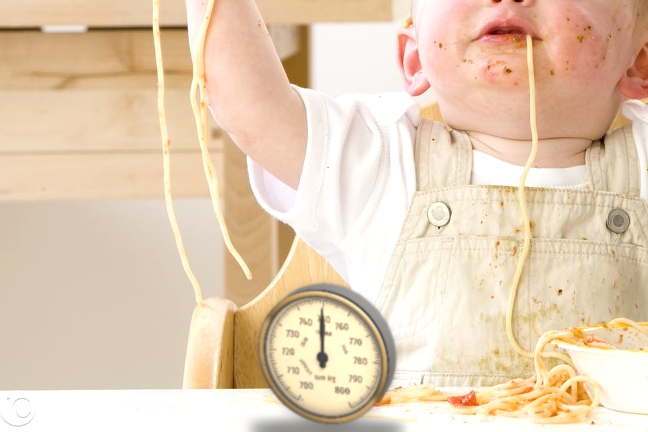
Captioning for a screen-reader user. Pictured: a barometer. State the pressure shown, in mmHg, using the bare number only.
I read 750
